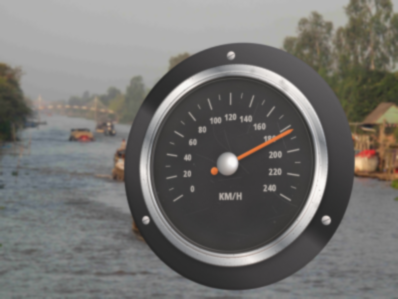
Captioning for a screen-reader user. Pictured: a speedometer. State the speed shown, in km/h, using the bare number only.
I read 185
